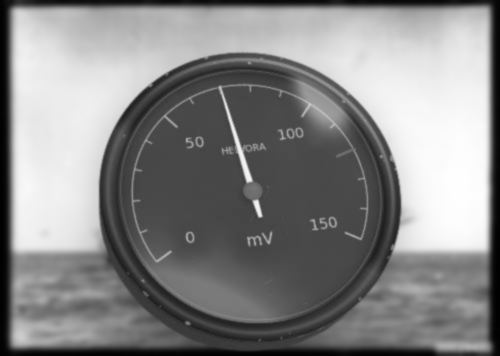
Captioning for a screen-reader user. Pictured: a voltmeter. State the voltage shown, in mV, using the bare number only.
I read 70
